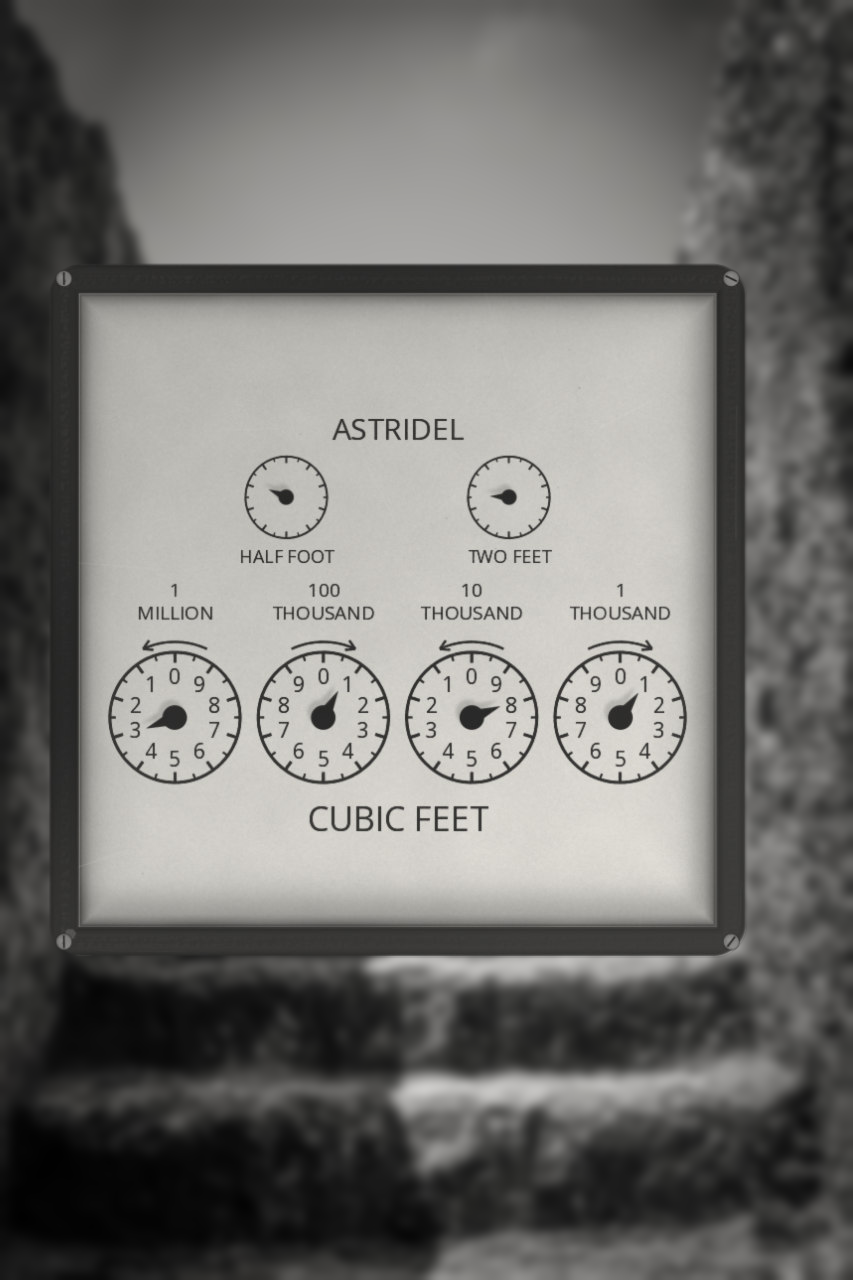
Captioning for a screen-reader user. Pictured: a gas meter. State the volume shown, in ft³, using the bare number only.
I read 308100
